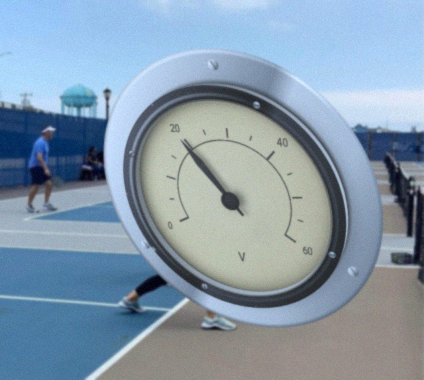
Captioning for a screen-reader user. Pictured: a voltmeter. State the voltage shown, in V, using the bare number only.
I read 20
